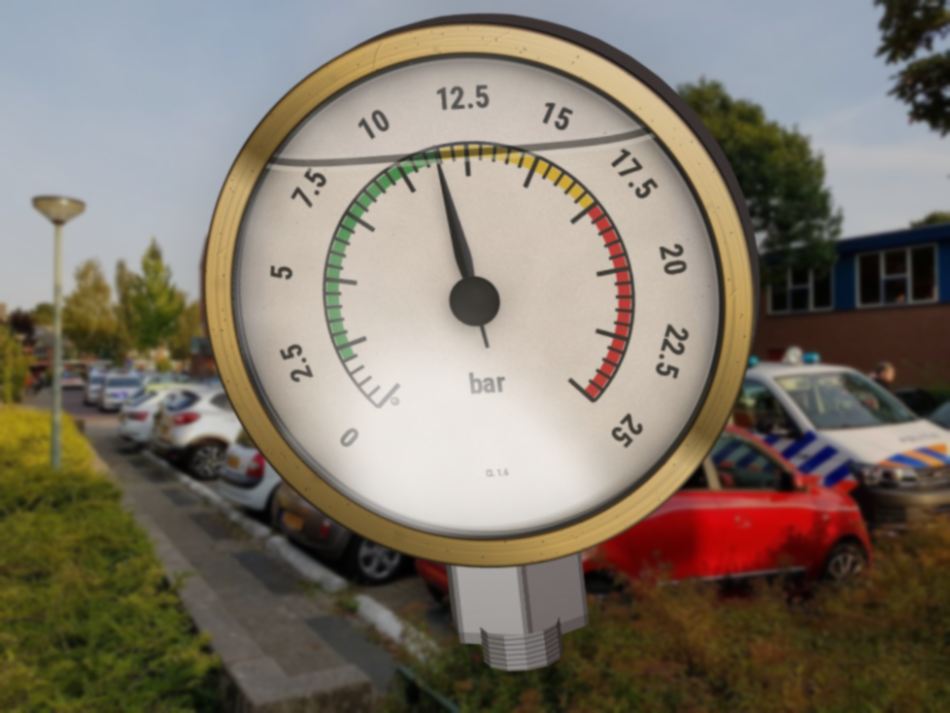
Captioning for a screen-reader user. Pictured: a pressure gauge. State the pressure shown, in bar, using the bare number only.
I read 11.5
